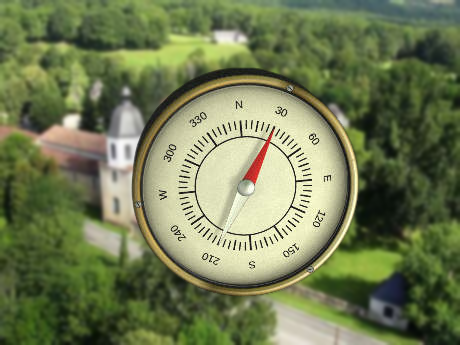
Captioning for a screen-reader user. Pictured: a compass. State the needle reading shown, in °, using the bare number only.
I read 30
